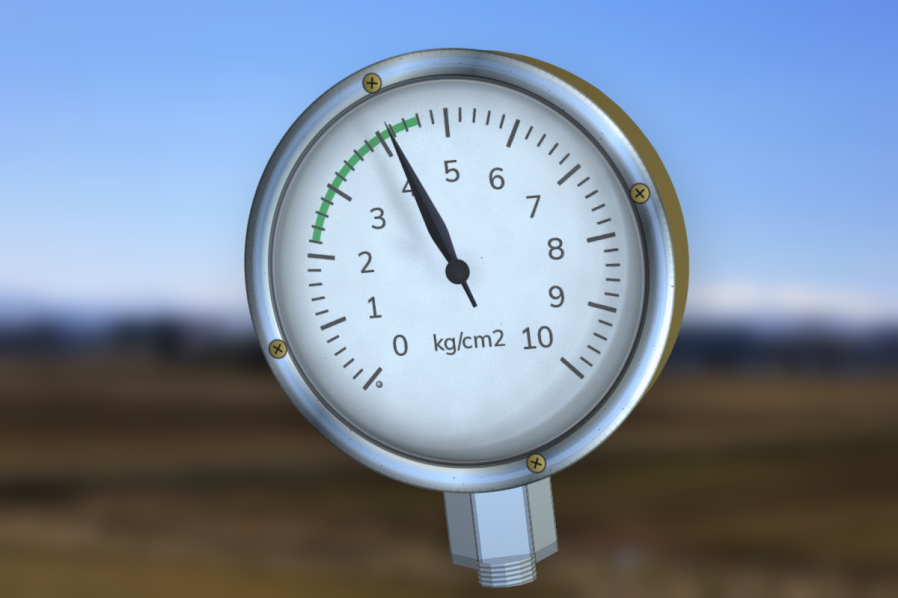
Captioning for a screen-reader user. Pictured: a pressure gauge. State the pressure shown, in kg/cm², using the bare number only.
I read 4.2
